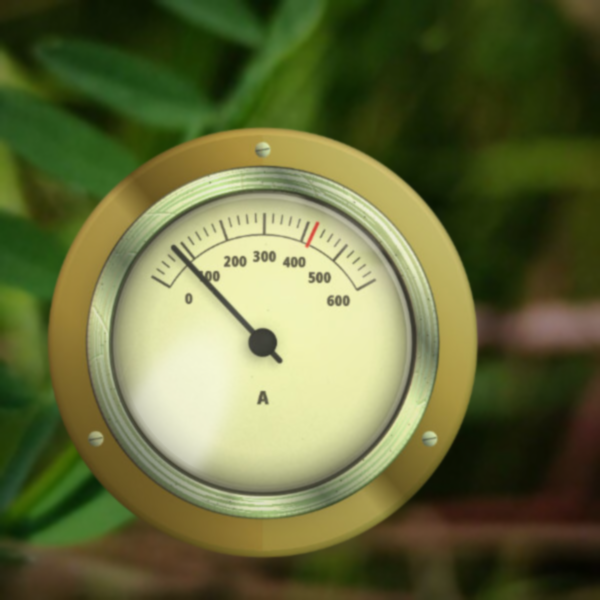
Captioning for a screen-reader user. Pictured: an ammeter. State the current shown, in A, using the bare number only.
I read 80
